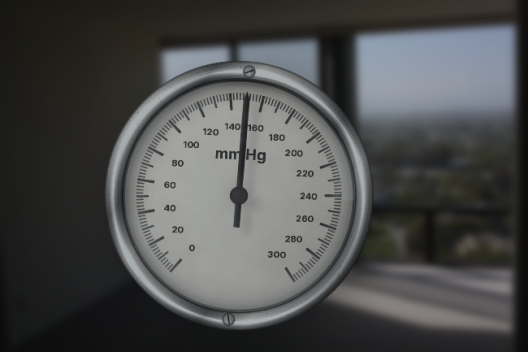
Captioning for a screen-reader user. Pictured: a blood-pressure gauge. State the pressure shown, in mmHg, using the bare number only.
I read 150
